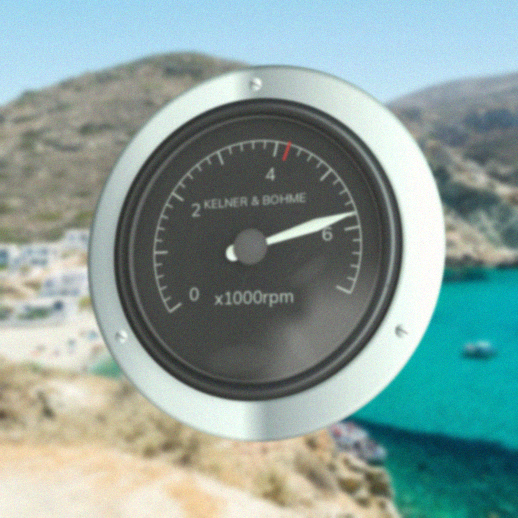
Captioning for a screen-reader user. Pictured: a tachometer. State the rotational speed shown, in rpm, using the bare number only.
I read 5800
